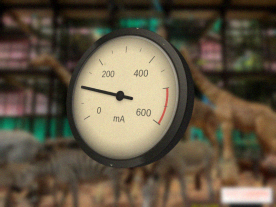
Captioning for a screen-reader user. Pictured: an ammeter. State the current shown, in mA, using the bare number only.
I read 100
